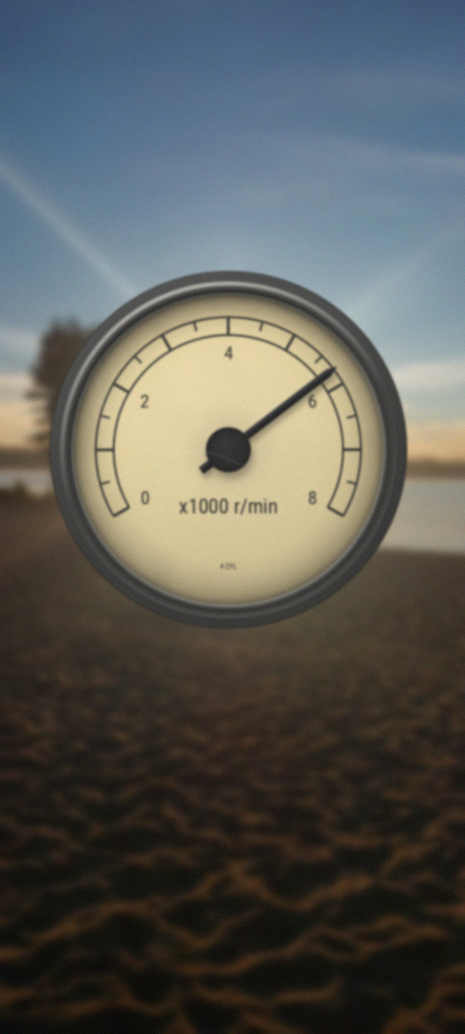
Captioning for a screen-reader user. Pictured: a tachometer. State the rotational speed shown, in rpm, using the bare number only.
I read 5750
